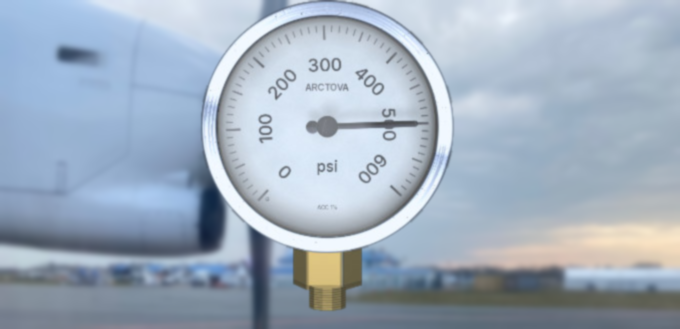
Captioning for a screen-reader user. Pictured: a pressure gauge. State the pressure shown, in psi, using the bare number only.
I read 500
